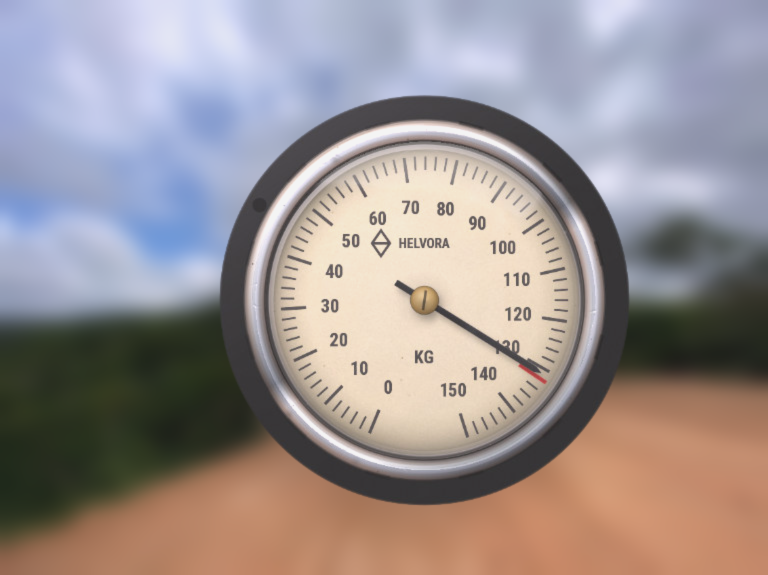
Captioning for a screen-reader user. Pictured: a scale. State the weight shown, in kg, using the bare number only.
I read 131
